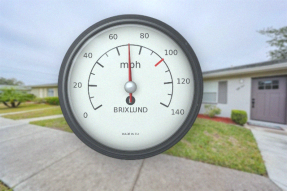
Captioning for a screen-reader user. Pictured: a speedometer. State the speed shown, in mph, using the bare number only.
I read 70
